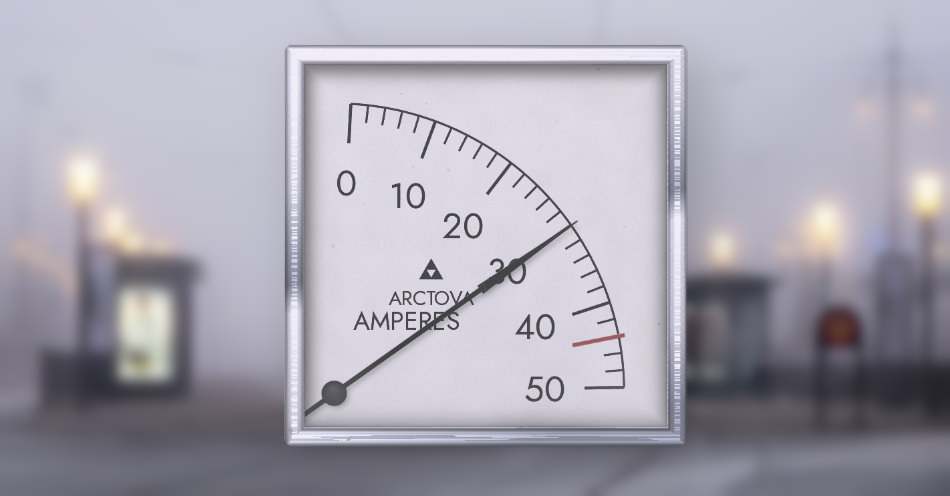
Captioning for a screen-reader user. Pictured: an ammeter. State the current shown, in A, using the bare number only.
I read 30
